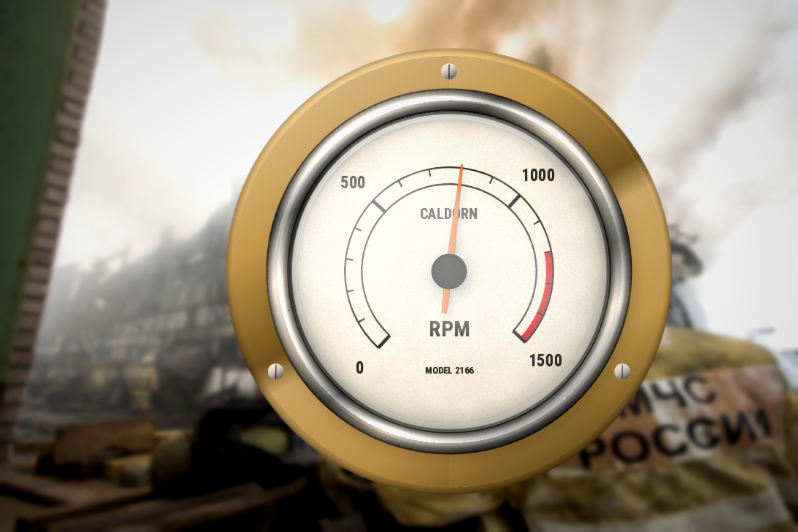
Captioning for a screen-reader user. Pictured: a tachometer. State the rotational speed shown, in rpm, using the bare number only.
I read 800
